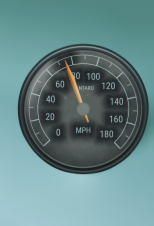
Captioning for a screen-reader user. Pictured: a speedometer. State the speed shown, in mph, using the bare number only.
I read 75
